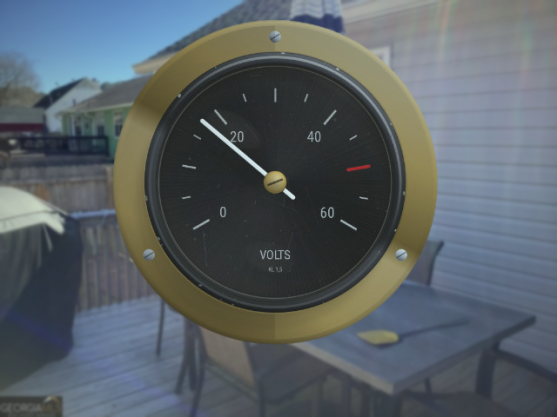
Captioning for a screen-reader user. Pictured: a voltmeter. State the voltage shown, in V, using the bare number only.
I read 17.5
